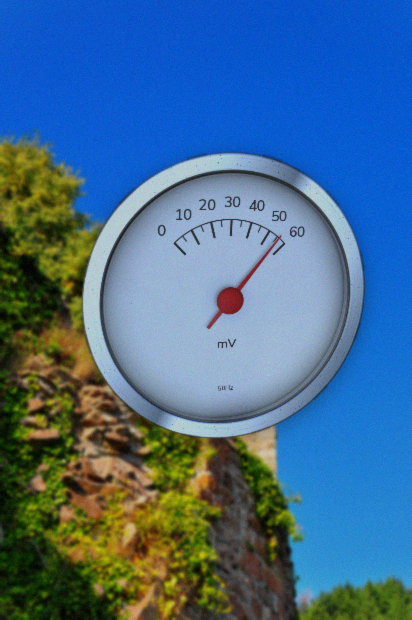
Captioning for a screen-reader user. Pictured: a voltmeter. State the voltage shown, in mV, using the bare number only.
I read 55
